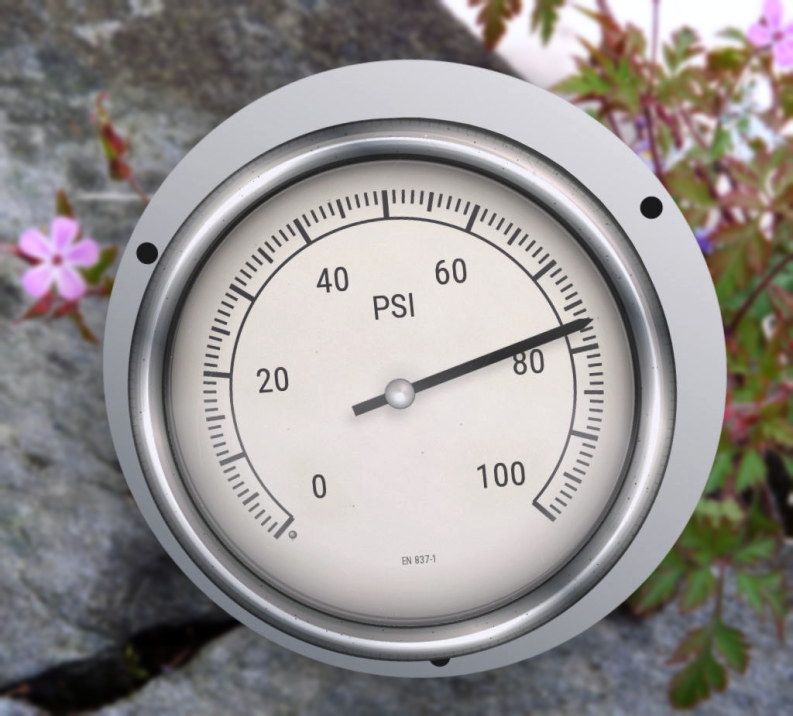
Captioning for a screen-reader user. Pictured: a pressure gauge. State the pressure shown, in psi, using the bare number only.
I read 77
